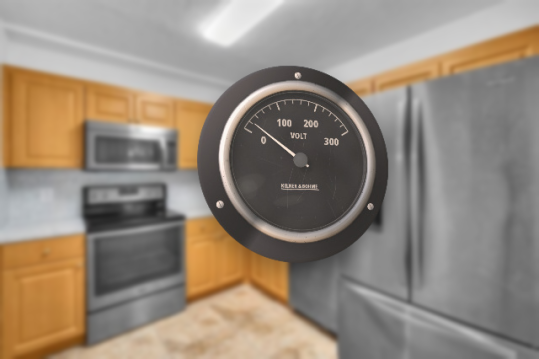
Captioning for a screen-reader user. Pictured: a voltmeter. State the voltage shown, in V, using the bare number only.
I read 20
